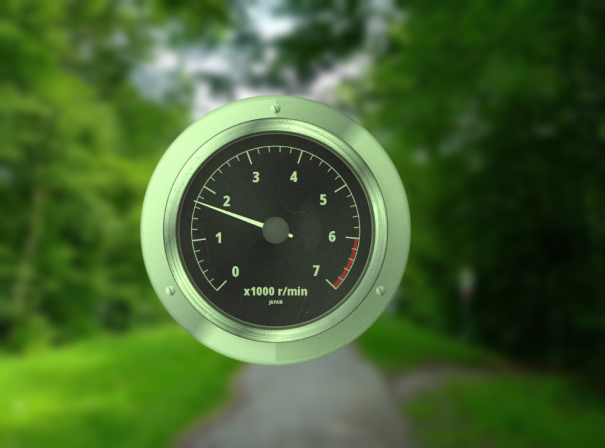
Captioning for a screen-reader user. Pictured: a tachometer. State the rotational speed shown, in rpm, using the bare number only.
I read 1700
